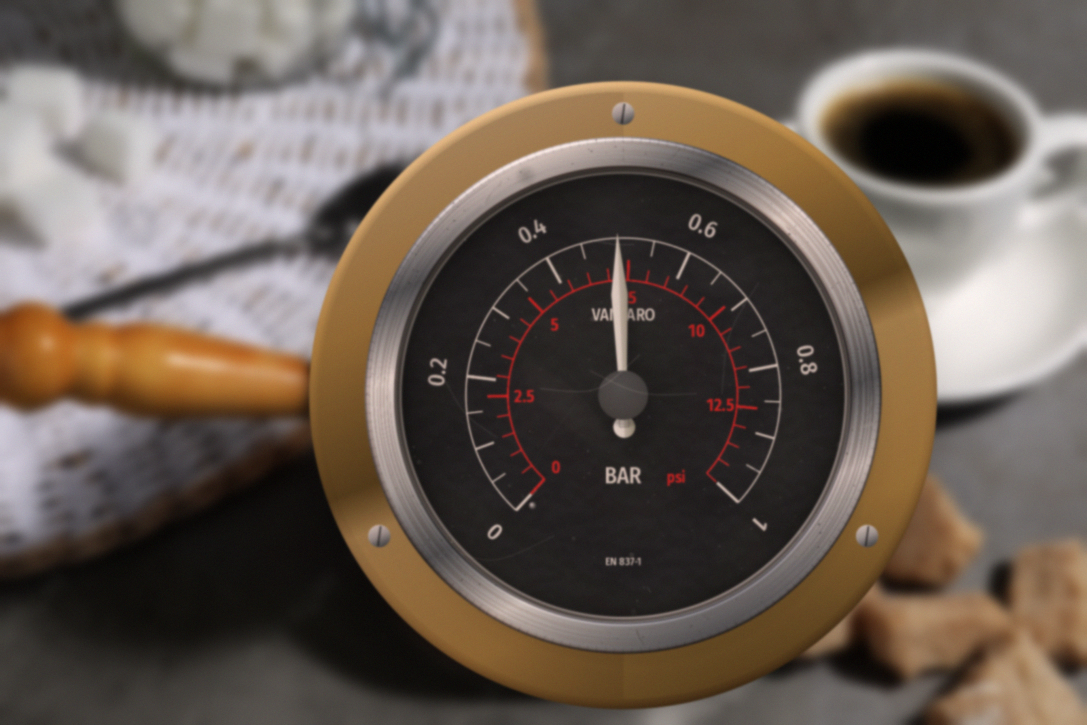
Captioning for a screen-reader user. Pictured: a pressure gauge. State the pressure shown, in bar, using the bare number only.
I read 0.5
